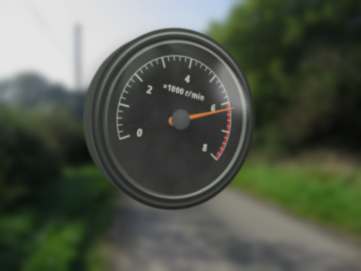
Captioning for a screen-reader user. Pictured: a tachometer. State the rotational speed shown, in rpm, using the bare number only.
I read 6200
